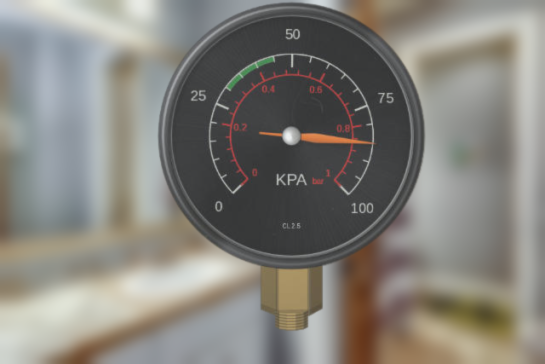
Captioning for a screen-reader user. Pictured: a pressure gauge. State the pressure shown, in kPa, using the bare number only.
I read 85
